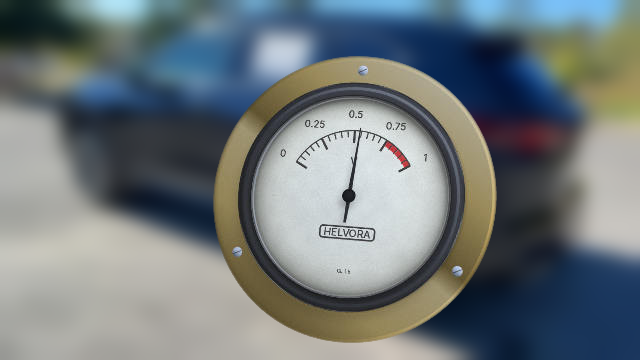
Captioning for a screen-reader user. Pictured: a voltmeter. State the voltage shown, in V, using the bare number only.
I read 0.55
